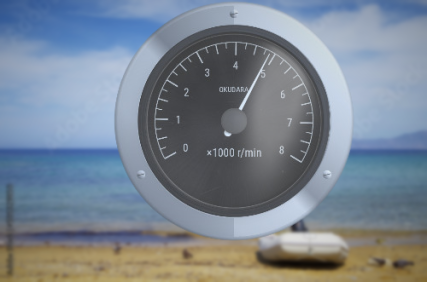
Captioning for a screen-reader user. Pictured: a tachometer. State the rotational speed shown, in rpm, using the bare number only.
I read 4875
